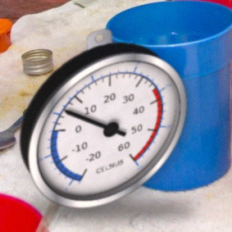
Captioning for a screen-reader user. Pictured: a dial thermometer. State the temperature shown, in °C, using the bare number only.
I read 6
